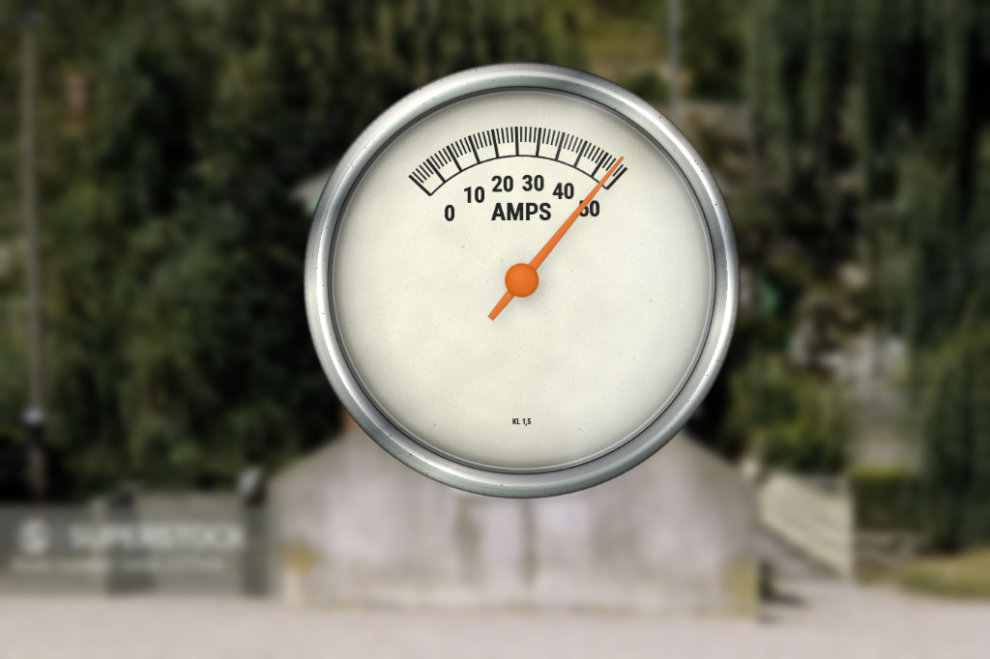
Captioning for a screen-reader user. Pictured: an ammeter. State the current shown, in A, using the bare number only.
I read 48
